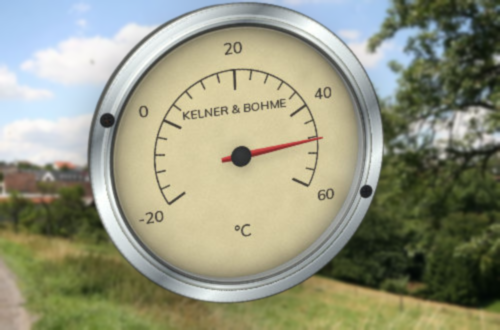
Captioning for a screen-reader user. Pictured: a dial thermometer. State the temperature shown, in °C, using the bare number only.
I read 48
